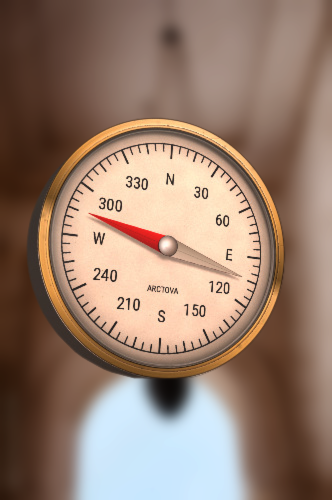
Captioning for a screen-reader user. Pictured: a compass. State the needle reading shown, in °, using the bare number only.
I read 285
